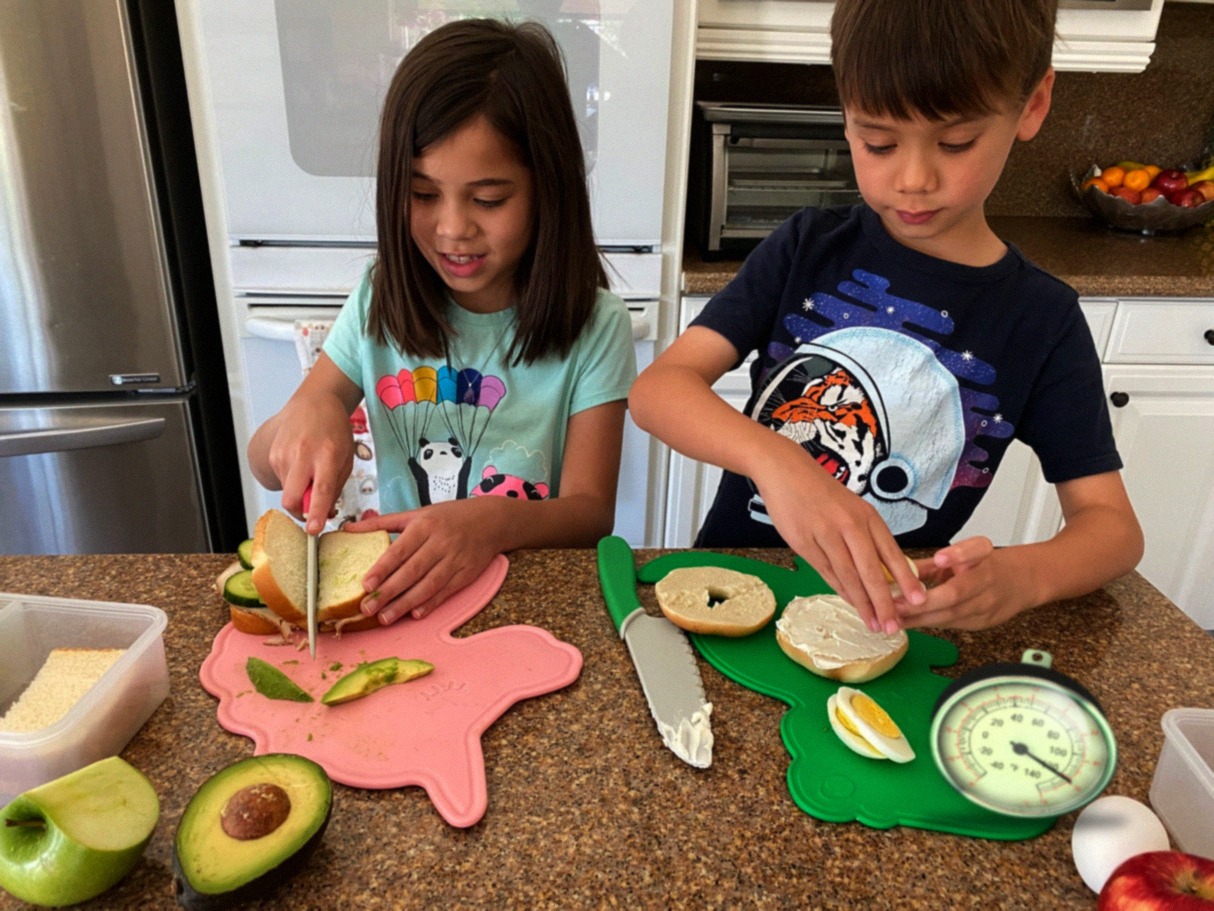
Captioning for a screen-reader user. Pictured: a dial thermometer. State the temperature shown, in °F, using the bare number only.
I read 120
